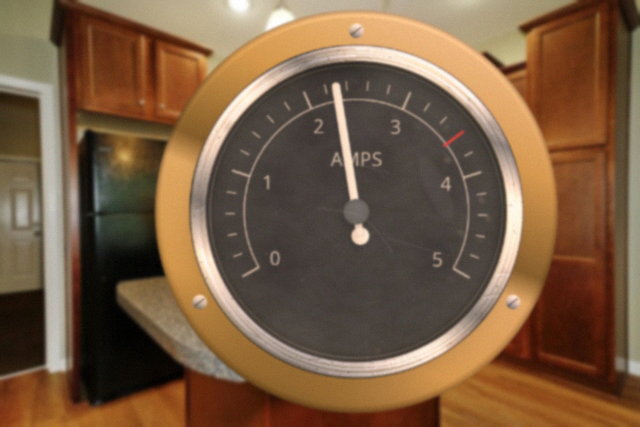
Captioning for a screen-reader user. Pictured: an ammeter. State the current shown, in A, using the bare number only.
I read 2.3
